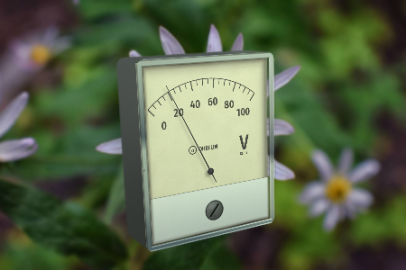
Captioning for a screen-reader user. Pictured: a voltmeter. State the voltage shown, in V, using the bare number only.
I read 20
